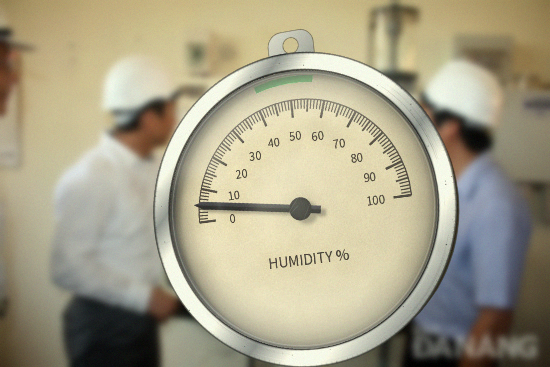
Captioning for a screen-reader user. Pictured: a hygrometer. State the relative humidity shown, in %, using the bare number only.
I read 5
